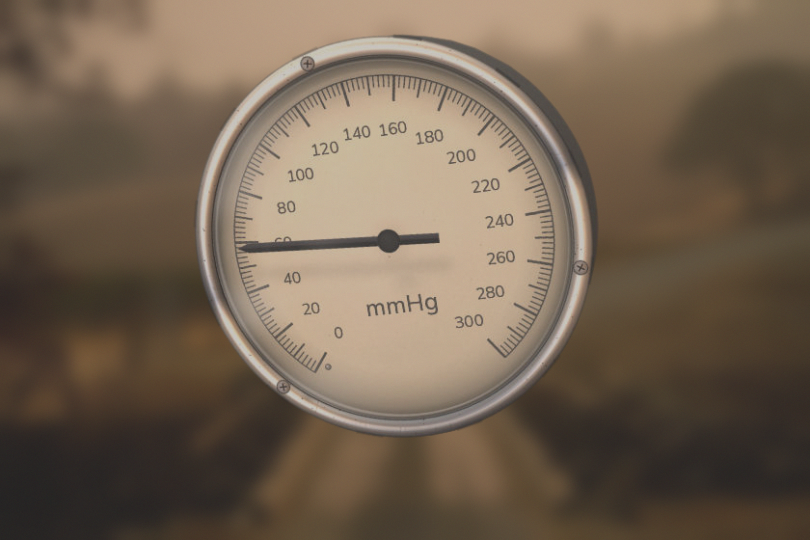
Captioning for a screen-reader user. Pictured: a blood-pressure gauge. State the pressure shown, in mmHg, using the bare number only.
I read 58
